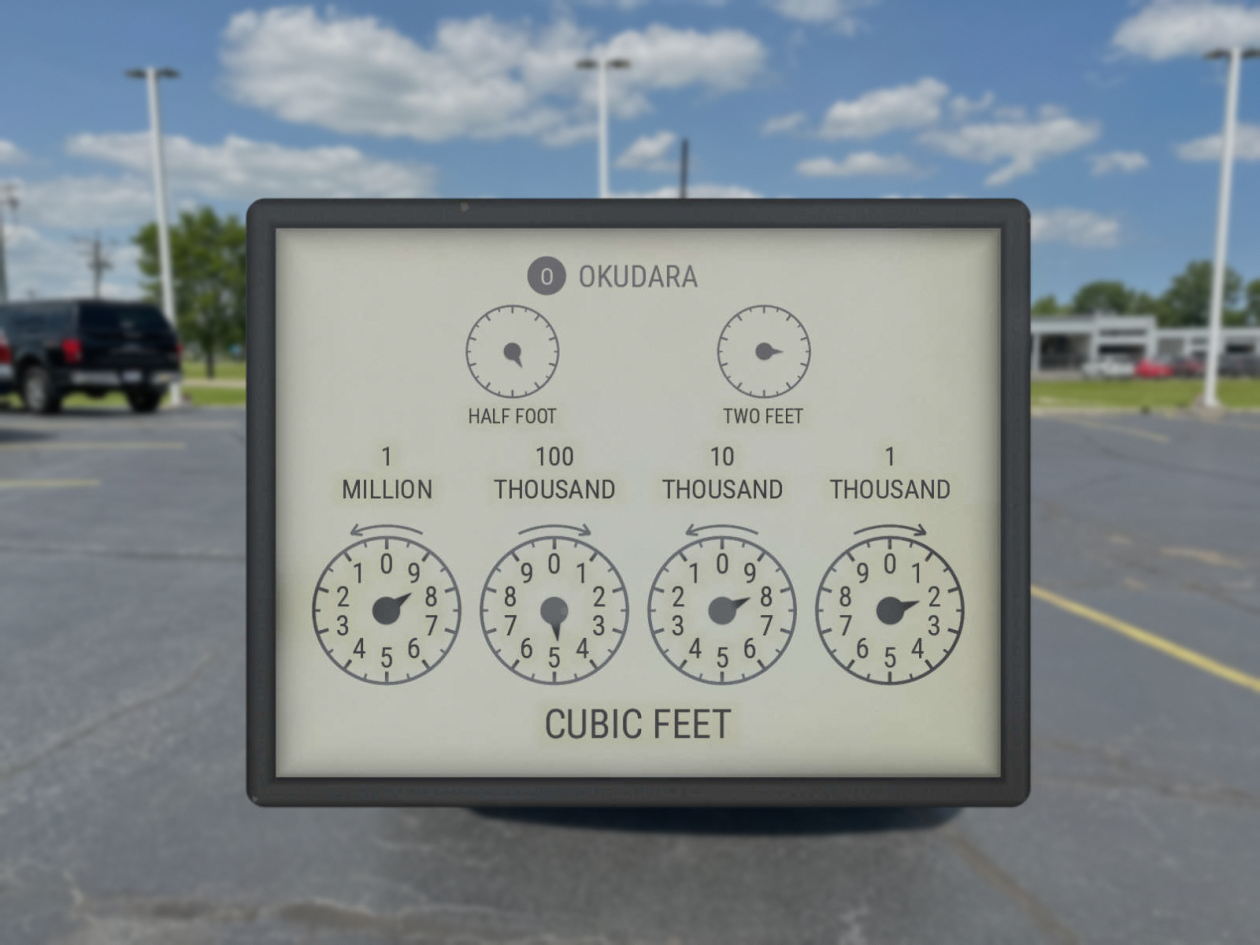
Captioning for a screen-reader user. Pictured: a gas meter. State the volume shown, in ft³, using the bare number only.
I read 848200
